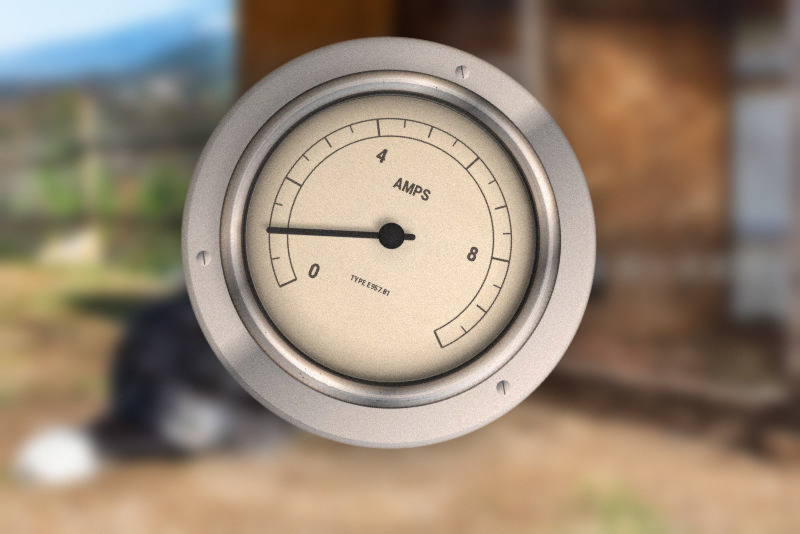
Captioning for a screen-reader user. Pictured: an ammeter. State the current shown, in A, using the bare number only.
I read 1
